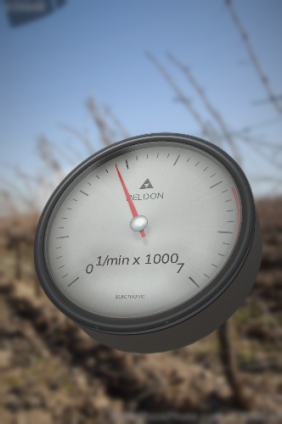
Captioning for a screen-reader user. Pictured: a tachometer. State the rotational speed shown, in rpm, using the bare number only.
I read 2800
